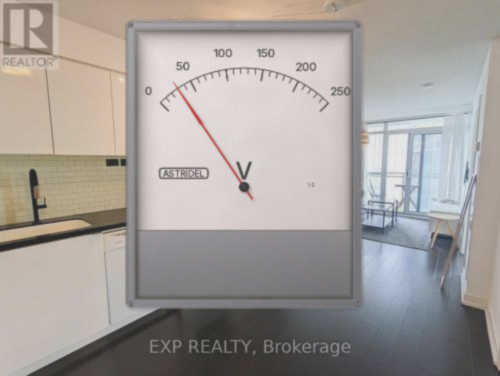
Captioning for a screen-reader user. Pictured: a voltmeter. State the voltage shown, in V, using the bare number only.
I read 30
